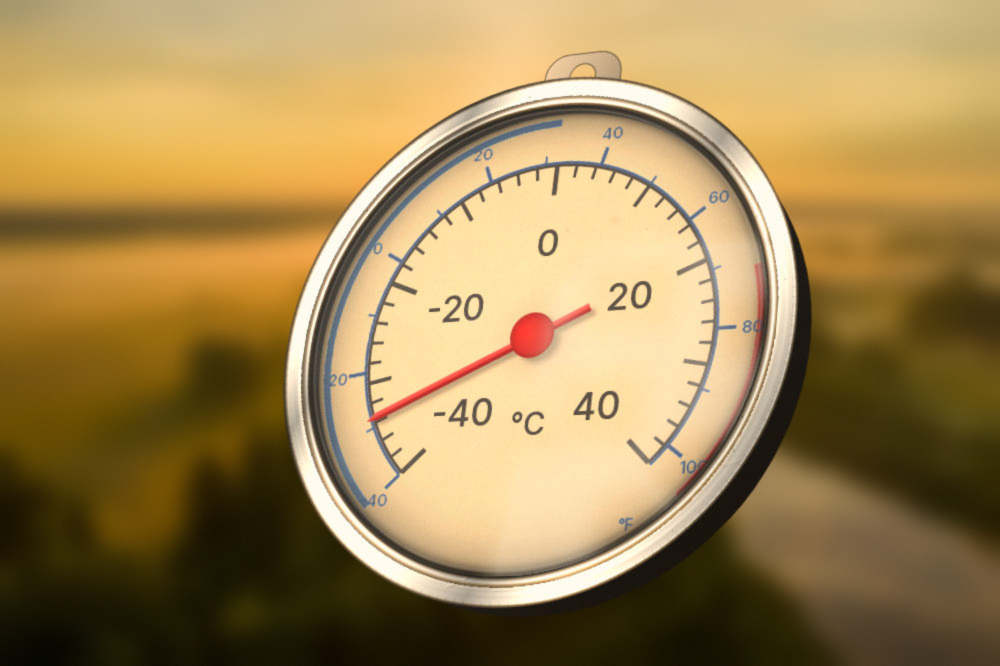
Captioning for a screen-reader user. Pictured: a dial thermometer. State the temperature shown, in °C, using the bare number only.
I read -34
